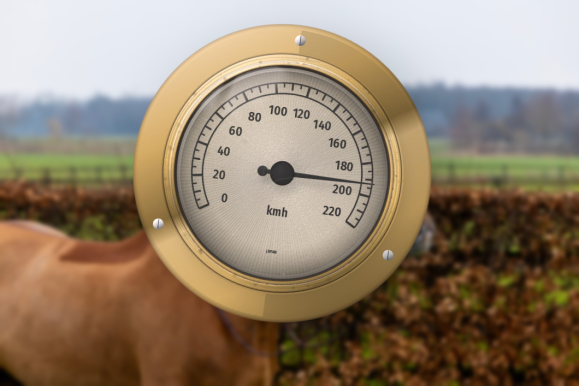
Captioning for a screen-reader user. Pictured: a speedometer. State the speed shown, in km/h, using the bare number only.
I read 192.5
